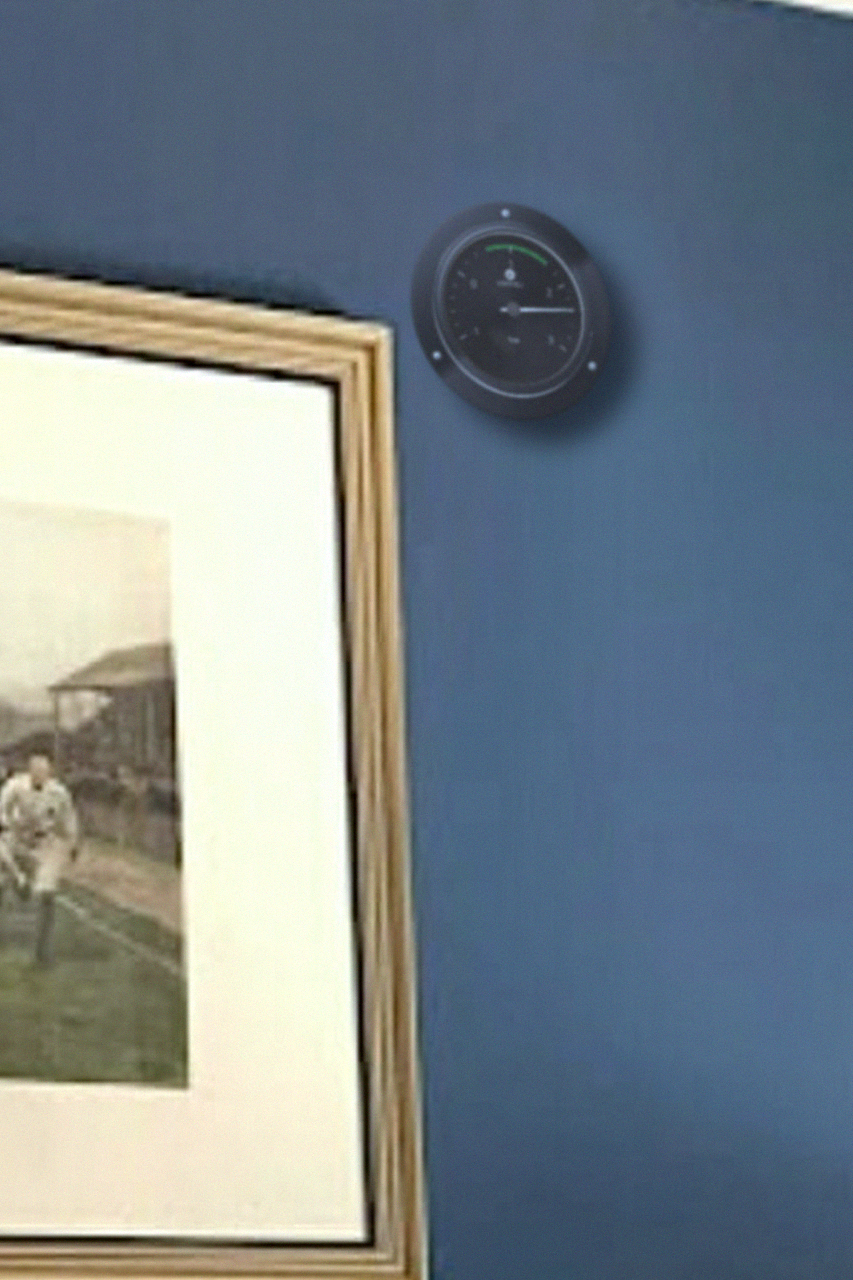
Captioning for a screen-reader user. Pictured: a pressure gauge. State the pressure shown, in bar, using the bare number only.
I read 2.4
